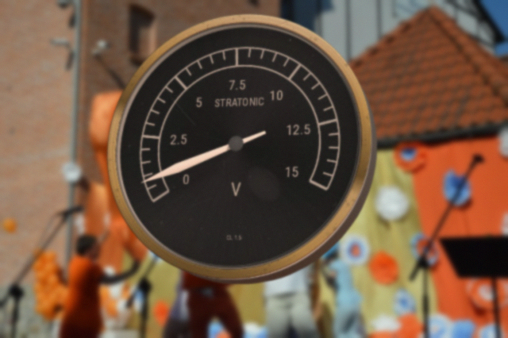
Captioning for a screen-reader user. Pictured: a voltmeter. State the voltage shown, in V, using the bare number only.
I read 0.75
